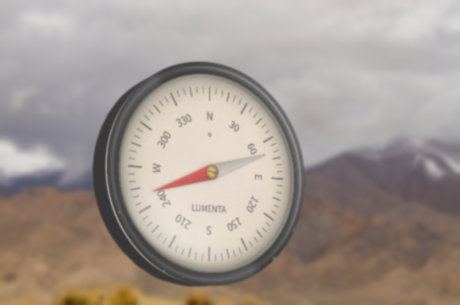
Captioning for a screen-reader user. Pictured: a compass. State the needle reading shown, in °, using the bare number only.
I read 250
